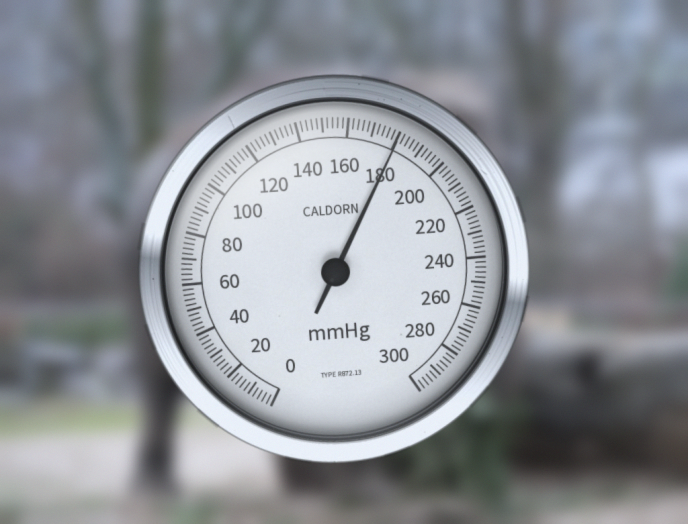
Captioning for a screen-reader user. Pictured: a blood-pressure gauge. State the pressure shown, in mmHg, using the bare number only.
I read 180
